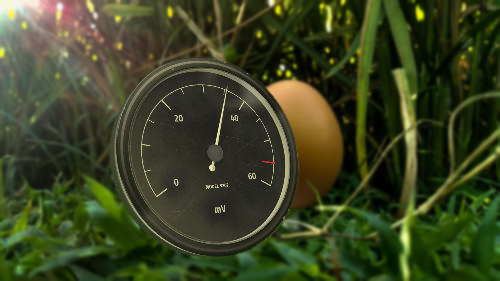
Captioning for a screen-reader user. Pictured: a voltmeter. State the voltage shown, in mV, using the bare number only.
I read 35
